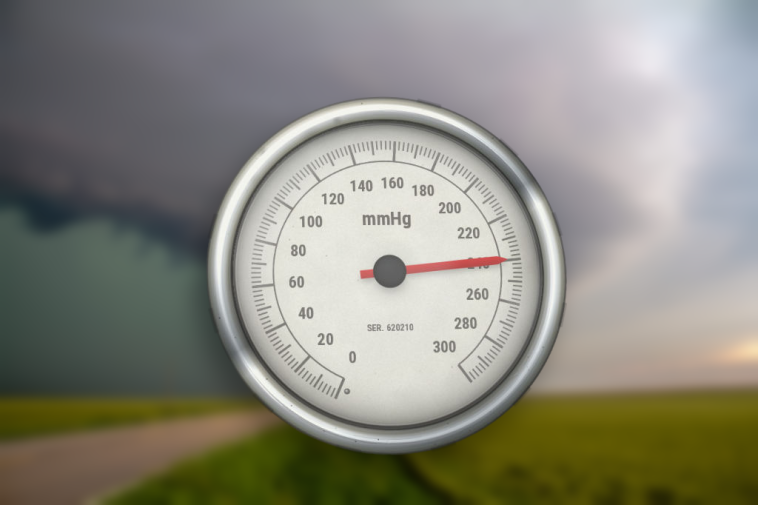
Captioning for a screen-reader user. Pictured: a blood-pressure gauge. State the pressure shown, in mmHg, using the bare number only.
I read 240
